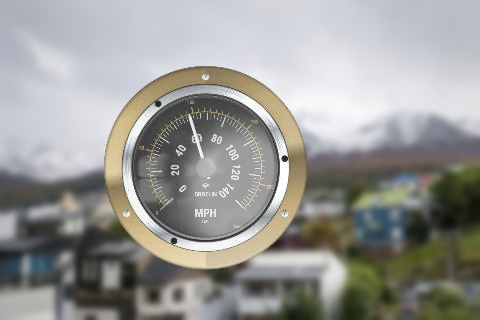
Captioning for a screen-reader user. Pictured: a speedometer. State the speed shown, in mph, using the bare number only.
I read 60
